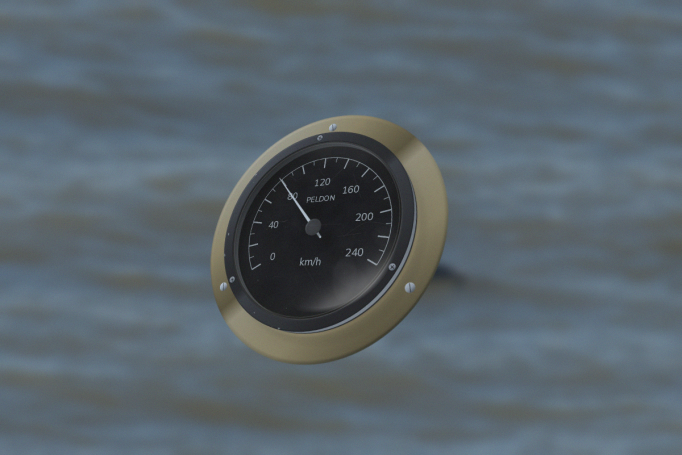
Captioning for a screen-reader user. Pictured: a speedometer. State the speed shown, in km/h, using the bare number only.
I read 80
